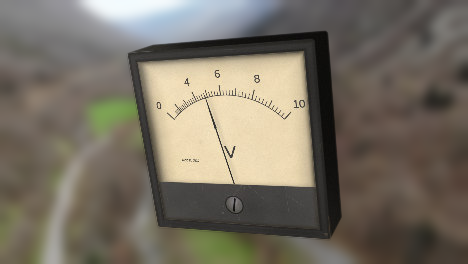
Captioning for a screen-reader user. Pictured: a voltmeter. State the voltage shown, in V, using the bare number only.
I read 5
